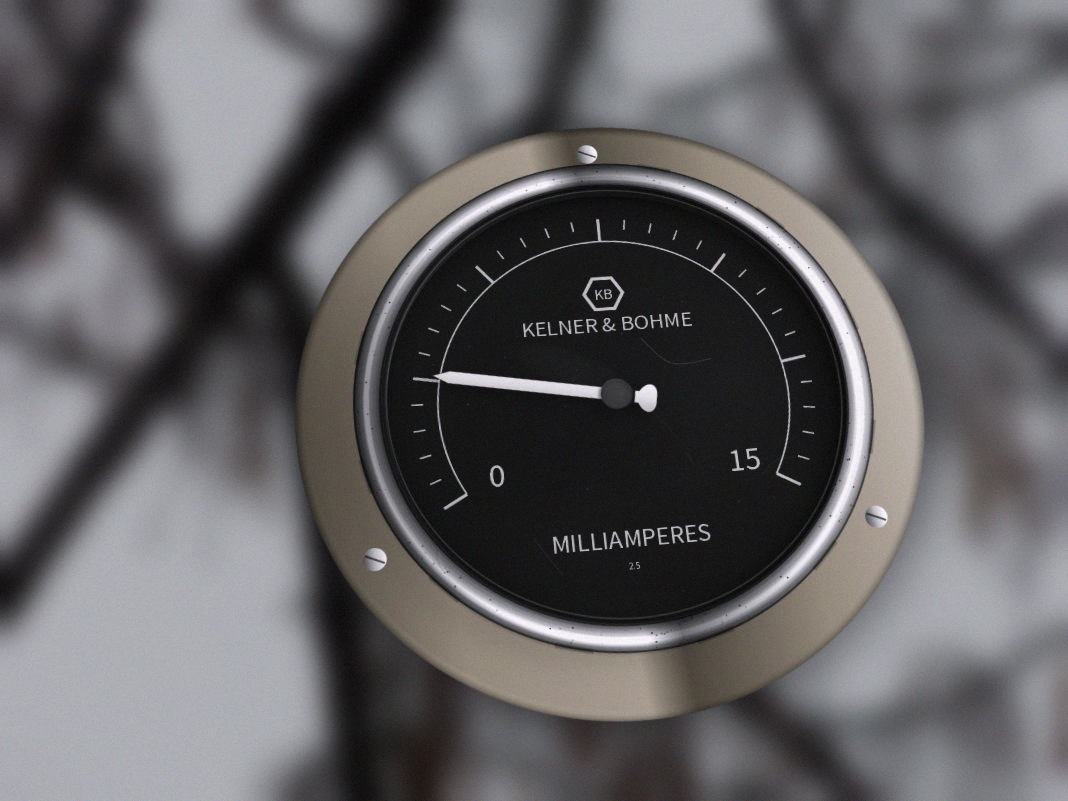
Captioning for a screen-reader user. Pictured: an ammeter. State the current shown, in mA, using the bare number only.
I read 2.5
